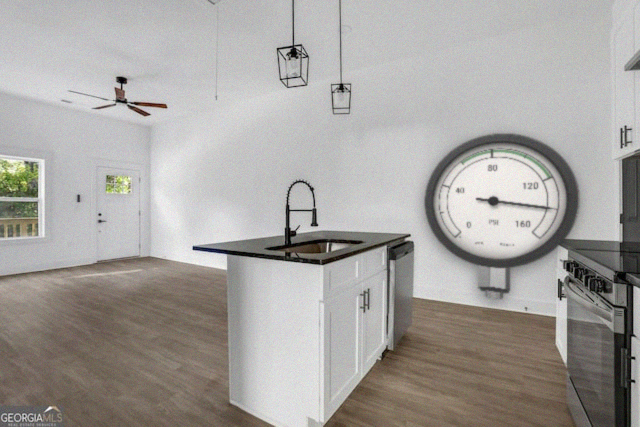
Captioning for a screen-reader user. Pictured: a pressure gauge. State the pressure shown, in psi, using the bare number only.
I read 140
